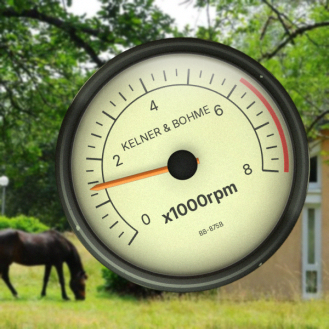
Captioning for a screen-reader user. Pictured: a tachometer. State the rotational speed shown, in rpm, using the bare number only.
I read 1375
